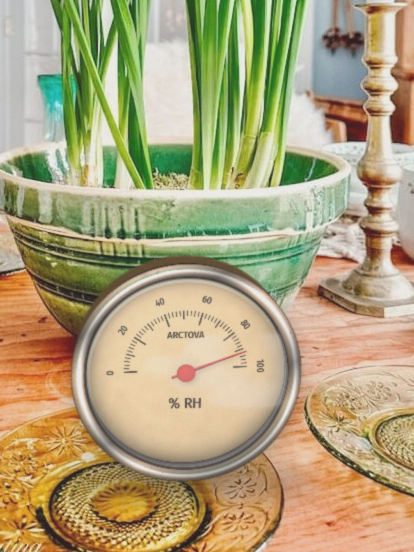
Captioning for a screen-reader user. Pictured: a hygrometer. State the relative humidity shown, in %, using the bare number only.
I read 90
